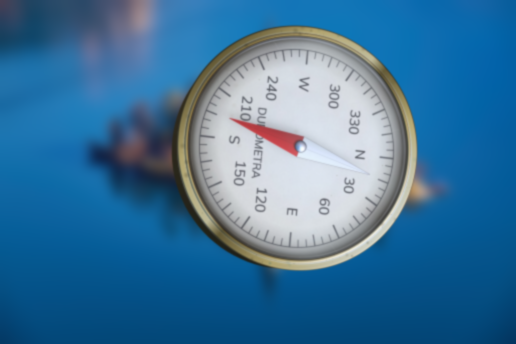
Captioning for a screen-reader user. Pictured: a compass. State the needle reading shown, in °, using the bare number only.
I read 195
